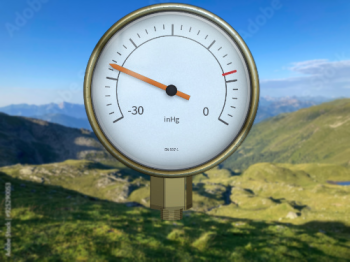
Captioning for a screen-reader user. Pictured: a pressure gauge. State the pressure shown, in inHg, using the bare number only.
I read -23.5
